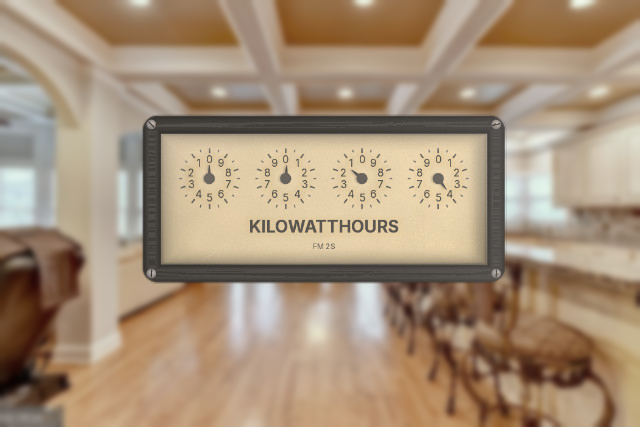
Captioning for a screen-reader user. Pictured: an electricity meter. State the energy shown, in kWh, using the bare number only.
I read 14
